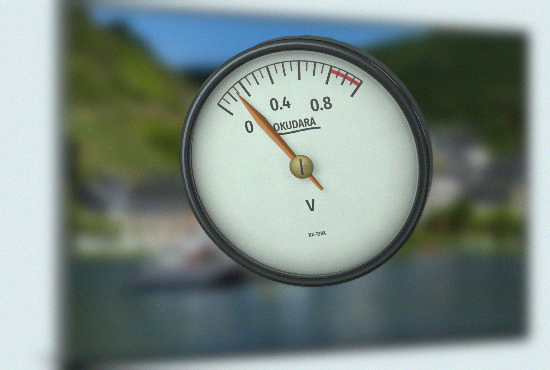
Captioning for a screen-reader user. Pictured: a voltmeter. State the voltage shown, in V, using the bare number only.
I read 0.15
